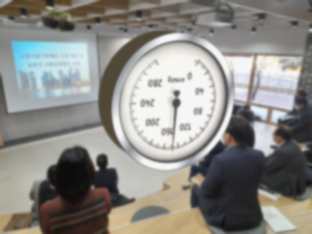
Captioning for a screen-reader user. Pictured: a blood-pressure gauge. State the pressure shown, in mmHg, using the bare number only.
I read 150
